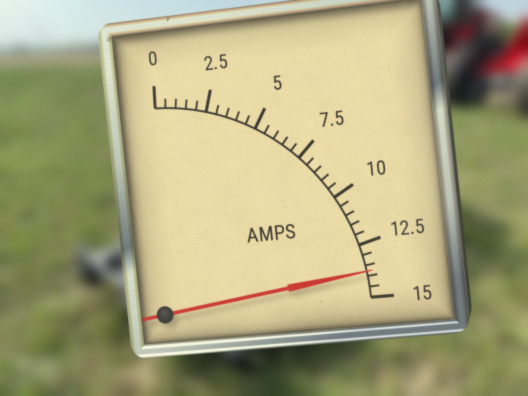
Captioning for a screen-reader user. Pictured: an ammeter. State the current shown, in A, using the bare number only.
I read 13.75
